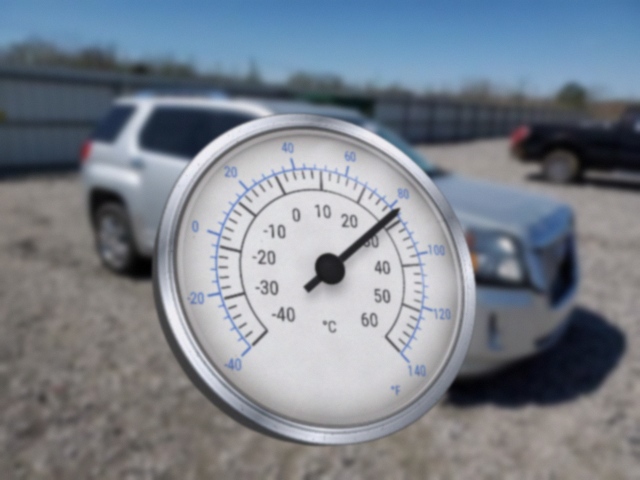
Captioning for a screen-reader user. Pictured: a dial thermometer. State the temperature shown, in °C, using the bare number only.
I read 28
